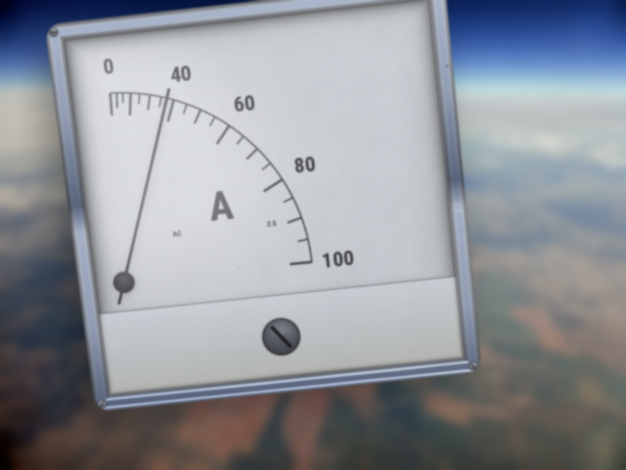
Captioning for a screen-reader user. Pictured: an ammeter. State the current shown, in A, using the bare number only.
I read 37.5
